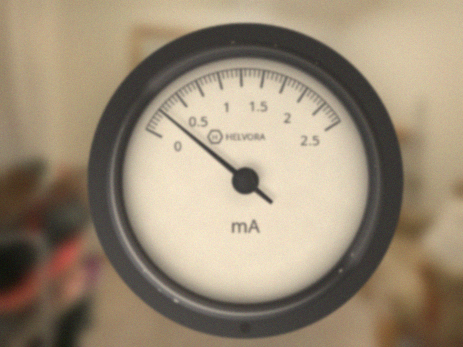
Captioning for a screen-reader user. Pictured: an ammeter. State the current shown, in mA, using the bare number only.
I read 0.25
